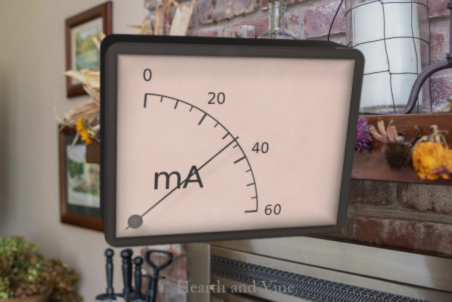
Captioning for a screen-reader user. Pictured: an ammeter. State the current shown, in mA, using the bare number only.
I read 32.5
